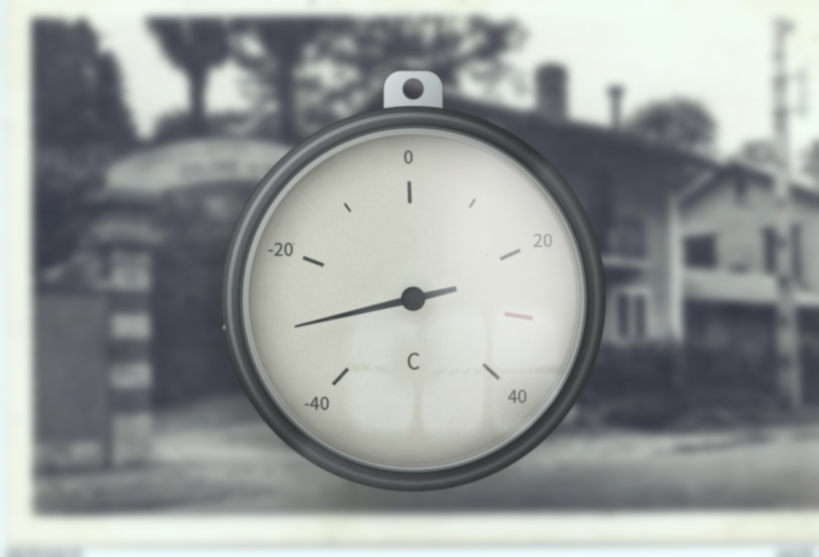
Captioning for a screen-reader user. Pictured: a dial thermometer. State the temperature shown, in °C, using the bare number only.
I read -30
